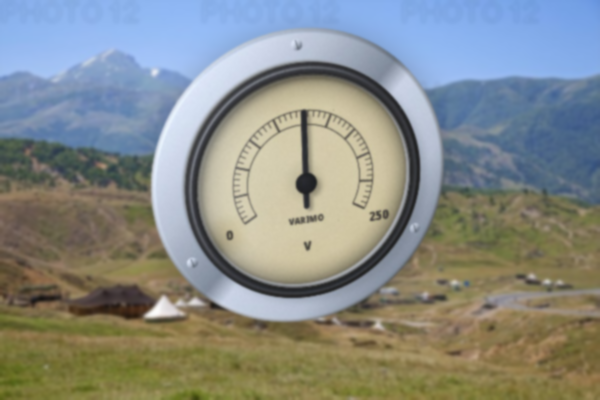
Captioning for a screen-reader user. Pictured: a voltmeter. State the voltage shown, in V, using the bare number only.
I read 125
